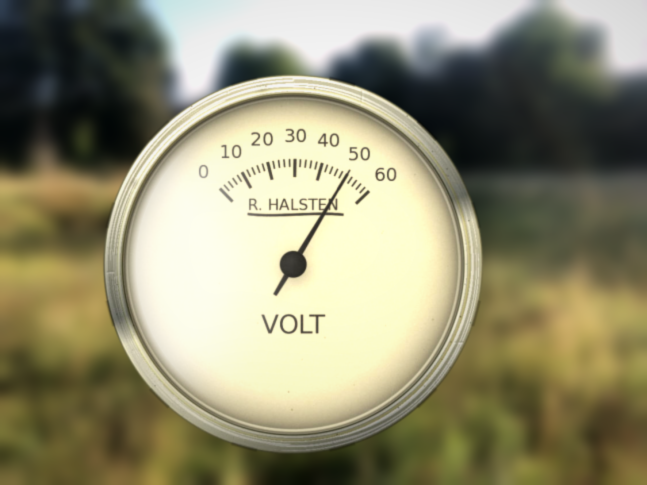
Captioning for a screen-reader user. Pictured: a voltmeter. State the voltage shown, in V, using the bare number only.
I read 50
